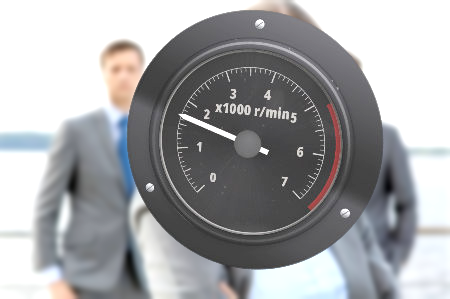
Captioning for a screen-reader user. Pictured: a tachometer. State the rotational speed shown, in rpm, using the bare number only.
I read 1700
